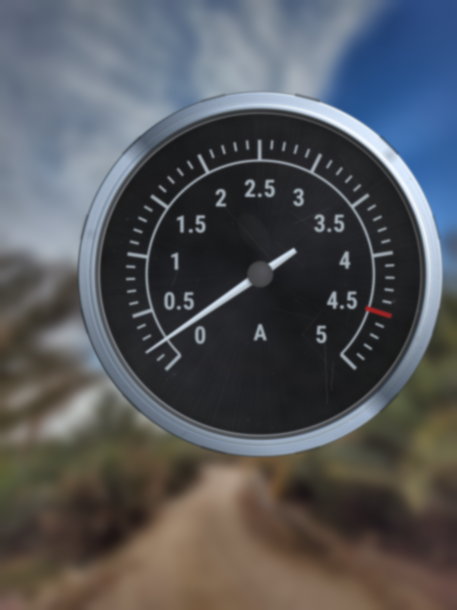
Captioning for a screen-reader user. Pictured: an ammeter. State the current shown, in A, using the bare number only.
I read 0.2
